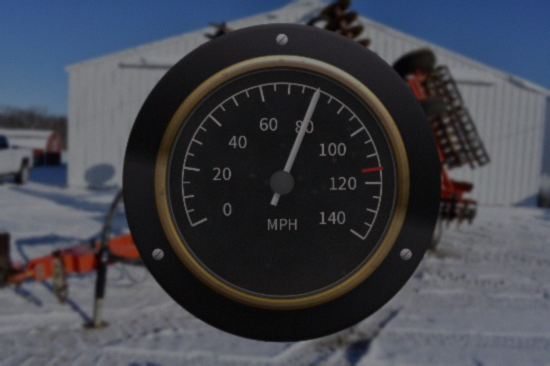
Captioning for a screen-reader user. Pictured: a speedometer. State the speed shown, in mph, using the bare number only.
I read 80
